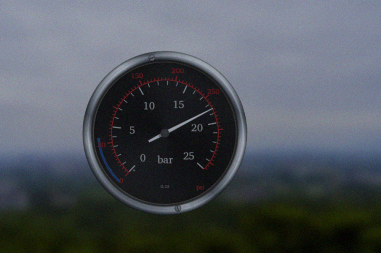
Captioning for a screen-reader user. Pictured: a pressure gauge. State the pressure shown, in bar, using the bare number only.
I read 18.5
